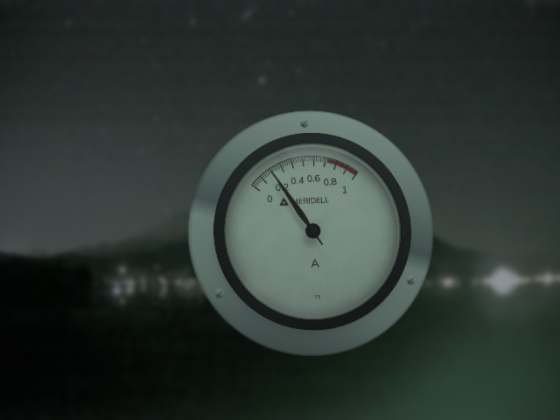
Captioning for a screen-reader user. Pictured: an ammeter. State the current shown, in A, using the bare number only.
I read 0.2
